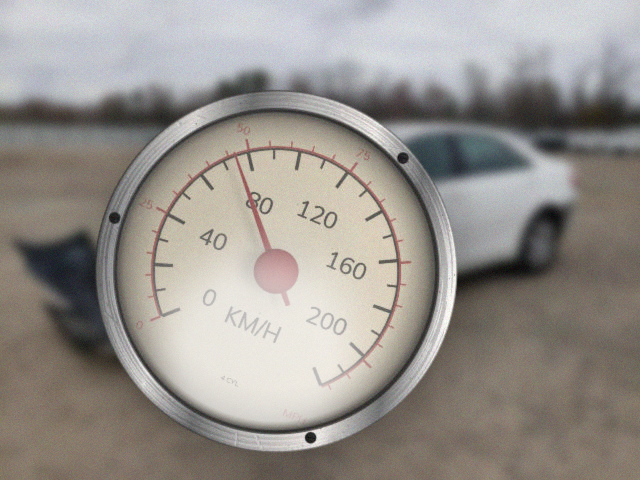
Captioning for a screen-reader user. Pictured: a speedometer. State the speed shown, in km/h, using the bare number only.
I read 75
